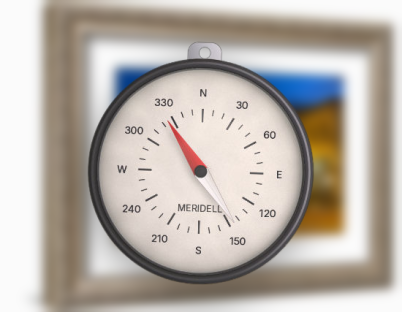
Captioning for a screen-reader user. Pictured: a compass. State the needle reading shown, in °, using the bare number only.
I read 325
